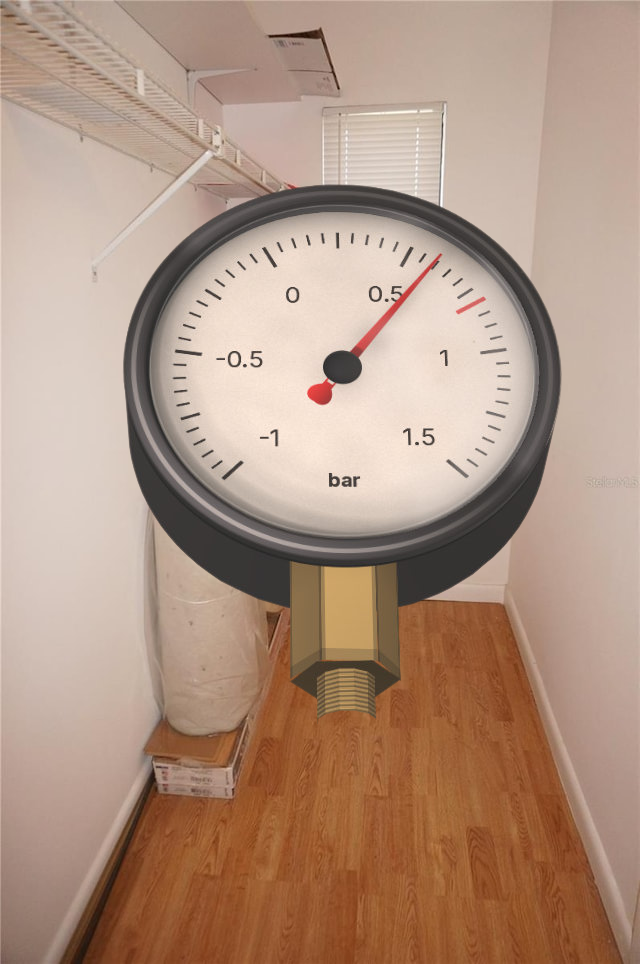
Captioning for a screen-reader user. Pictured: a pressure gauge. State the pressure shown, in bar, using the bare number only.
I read 0.6
